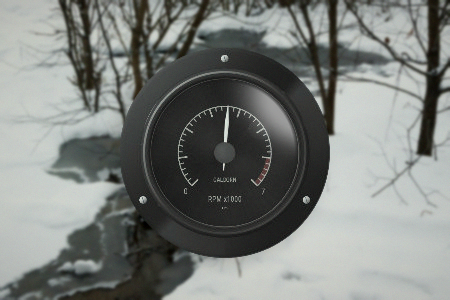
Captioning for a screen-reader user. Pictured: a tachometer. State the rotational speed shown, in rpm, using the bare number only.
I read 3600
